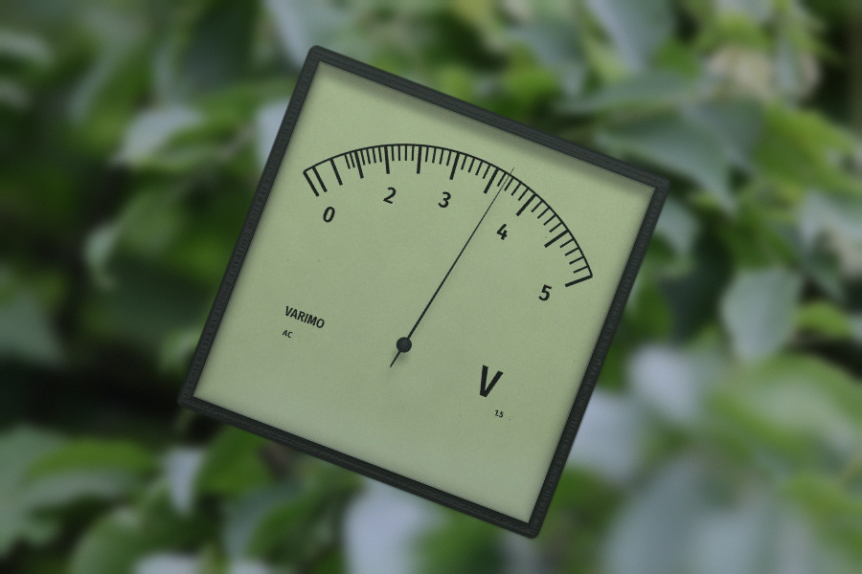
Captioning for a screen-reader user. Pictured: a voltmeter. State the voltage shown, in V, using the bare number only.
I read 3.65
